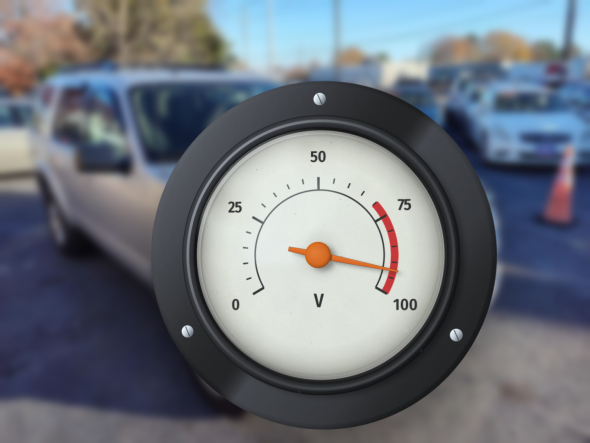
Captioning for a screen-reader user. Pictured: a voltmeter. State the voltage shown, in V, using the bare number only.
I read 92.5
